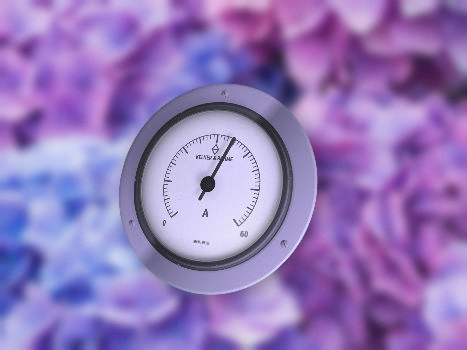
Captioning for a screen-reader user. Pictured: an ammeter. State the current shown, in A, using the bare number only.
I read 35
